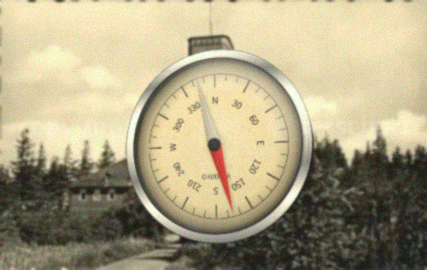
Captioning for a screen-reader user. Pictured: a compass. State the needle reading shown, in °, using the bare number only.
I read 165
